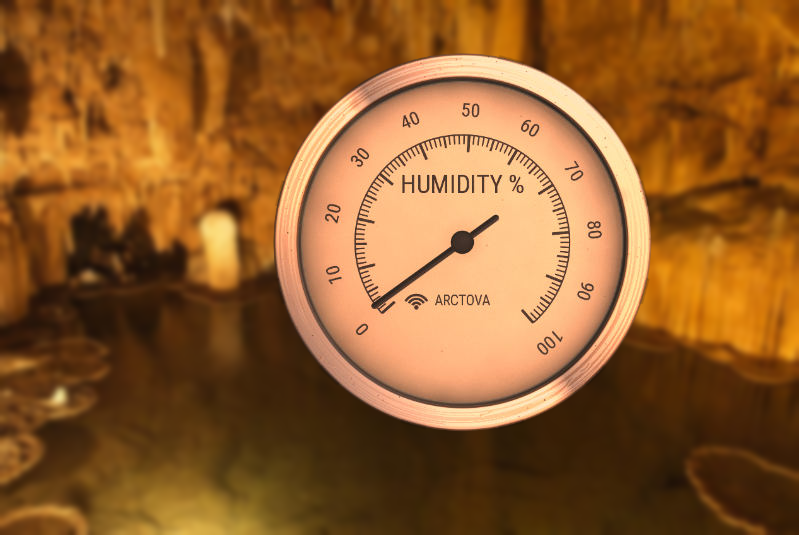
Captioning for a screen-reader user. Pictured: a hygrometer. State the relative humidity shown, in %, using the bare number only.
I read 2
